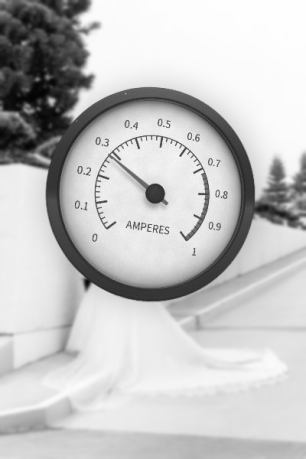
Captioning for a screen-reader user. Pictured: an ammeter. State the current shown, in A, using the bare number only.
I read 0.28
